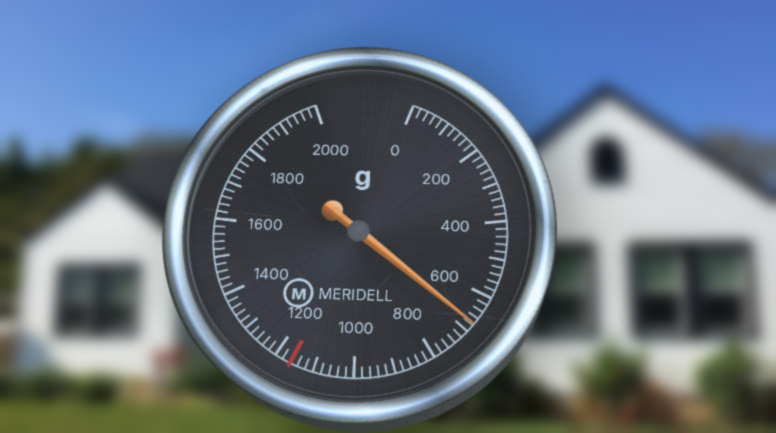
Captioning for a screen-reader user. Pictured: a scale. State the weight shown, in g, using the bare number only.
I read 680
